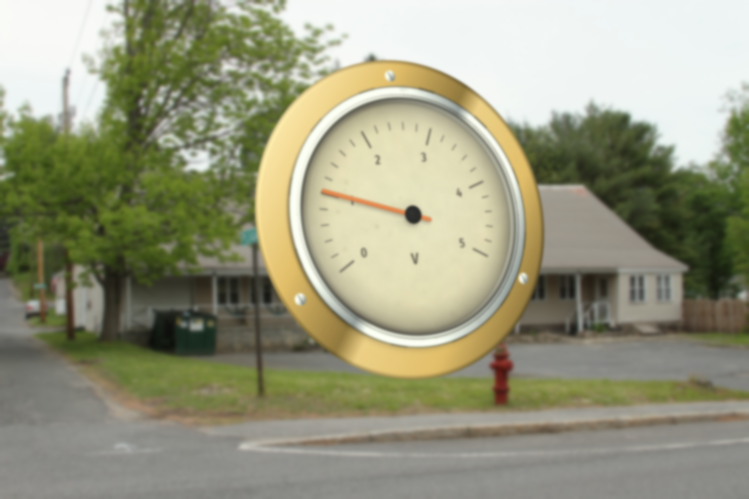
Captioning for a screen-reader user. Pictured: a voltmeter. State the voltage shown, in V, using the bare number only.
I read 1
